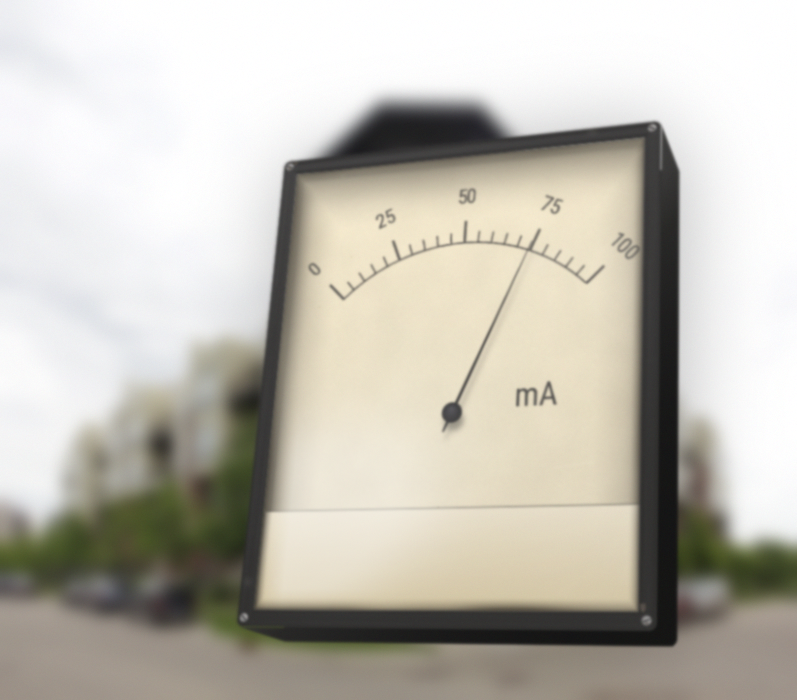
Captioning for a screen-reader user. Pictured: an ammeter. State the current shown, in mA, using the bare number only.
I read 75
